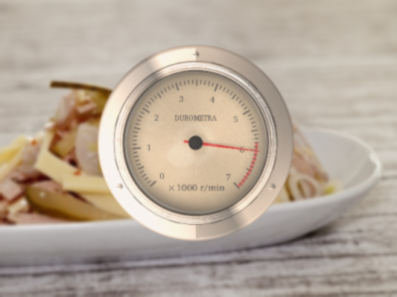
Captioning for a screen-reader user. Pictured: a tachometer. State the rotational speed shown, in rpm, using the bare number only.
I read 6000
